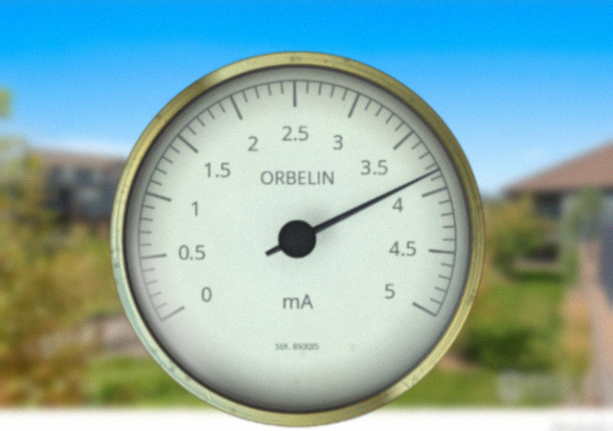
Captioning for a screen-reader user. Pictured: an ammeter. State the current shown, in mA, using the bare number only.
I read 3.85
